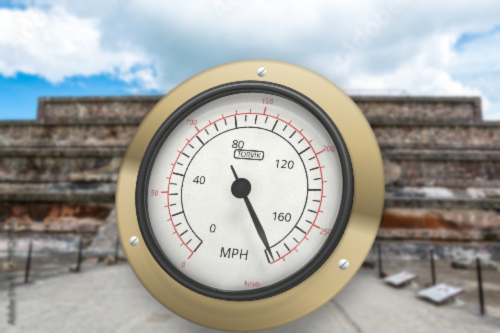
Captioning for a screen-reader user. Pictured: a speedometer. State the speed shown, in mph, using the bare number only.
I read 177.5
